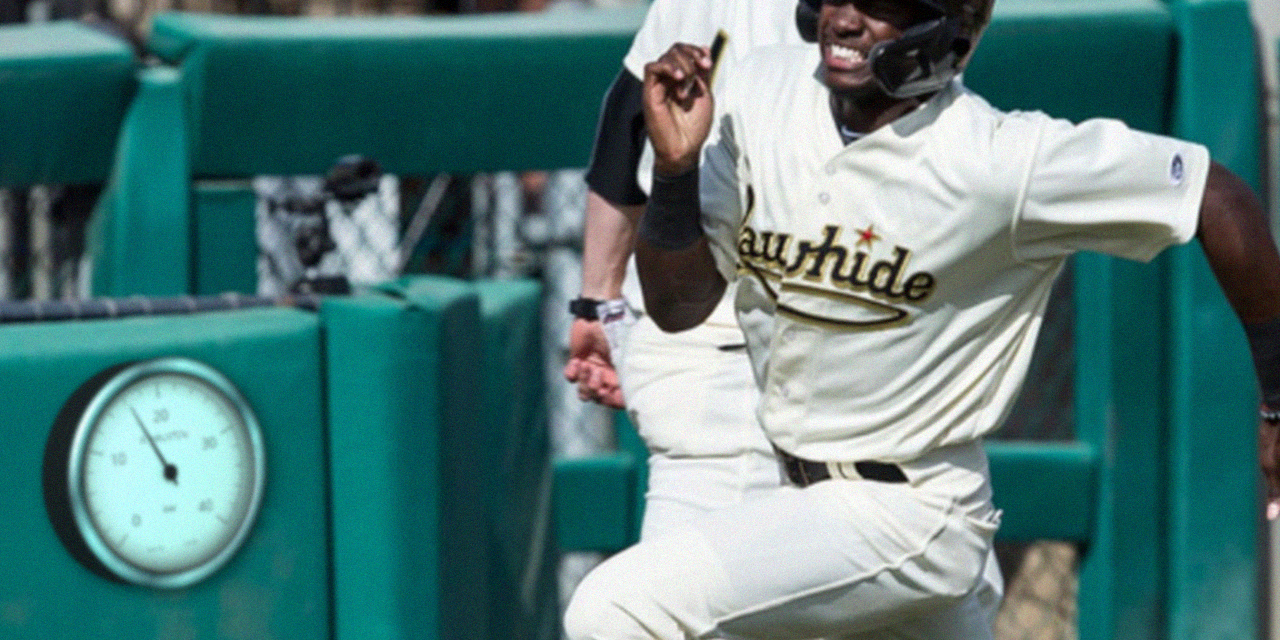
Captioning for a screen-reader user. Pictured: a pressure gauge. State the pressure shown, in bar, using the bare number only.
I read 16
